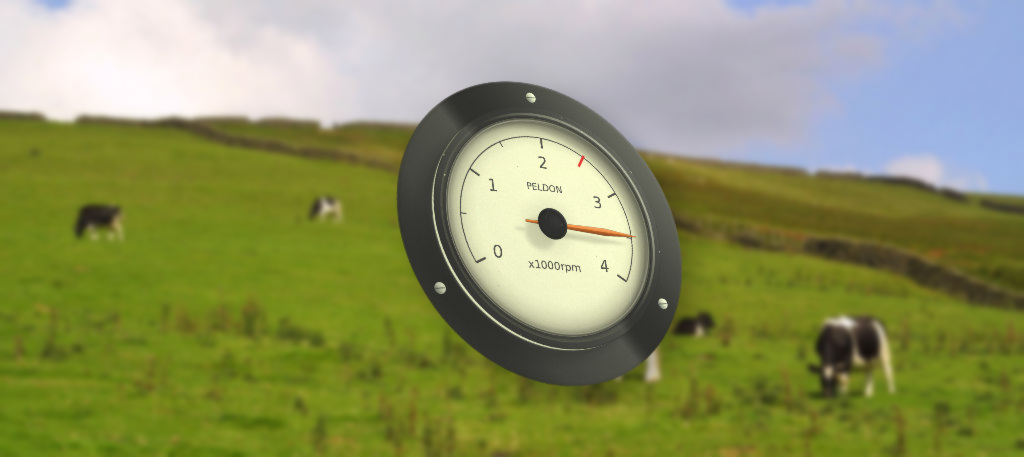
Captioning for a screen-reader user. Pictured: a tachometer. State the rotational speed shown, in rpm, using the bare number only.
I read 3500
